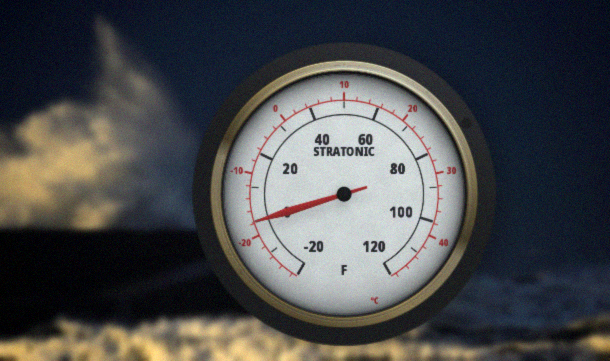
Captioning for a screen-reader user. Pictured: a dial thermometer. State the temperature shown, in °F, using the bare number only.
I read 0
